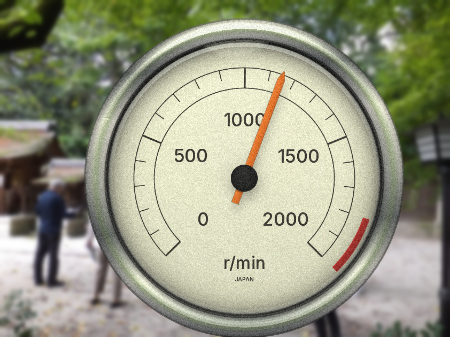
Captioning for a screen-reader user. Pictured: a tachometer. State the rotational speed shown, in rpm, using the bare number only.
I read 1150
